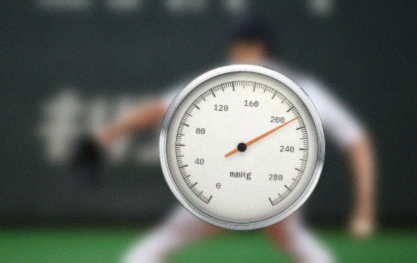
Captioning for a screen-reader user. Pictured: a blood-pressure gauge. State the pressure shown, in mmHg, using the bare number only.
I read 210
